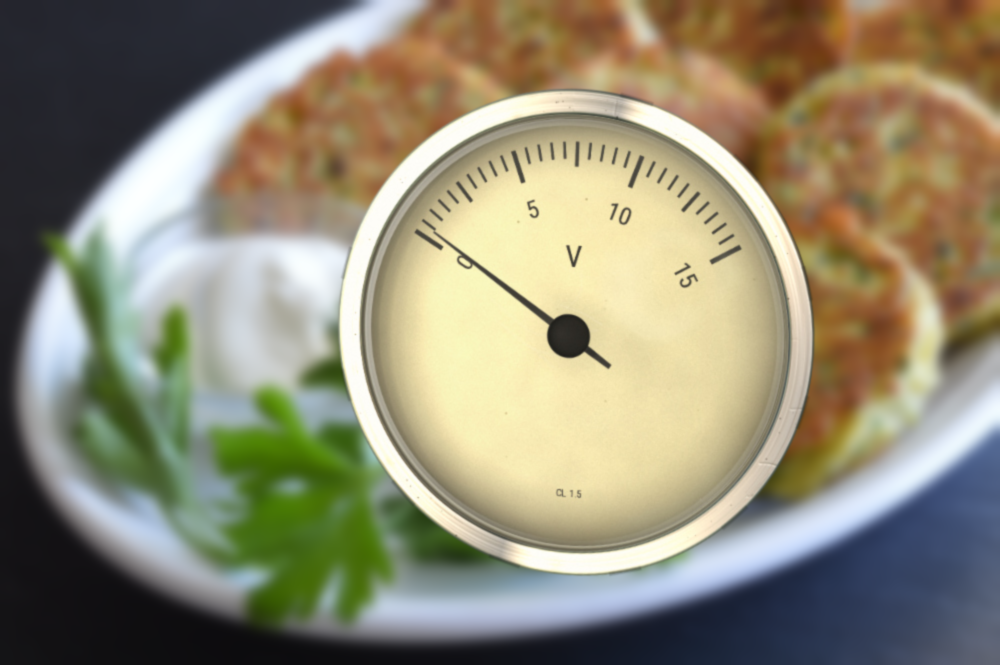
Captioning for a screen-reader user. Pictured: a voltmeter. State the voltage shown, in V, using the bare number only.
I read 0.5
